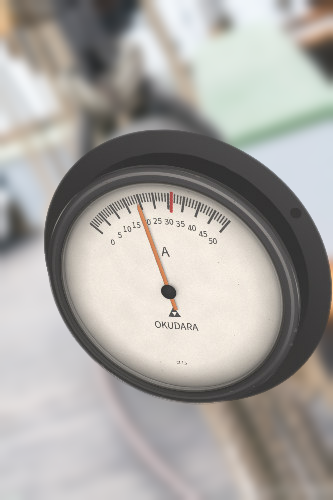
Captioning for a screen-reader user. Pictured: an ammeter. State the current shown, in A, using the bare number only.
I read 20
